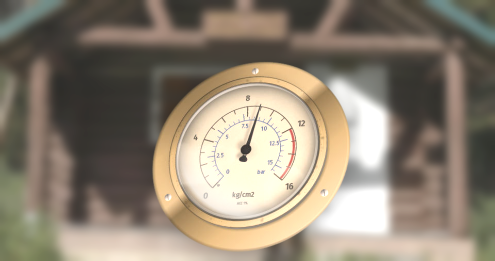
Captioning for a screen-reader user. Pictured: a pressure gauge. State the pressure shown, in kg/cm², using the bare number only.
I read 9
